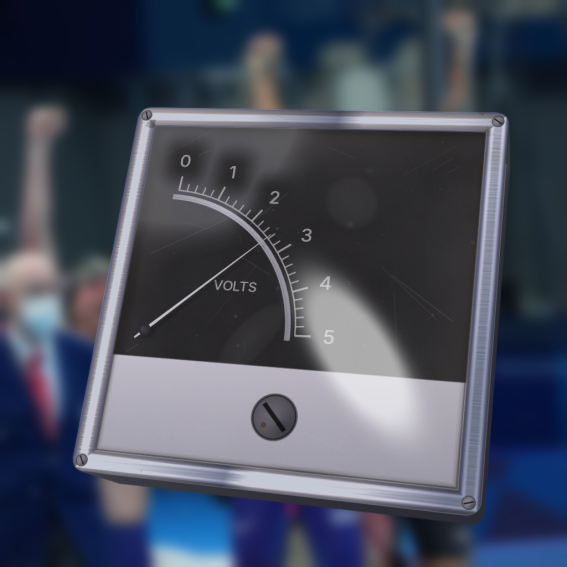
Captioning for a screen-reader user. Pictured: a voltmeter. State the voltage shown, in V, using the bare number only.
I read 2.6
